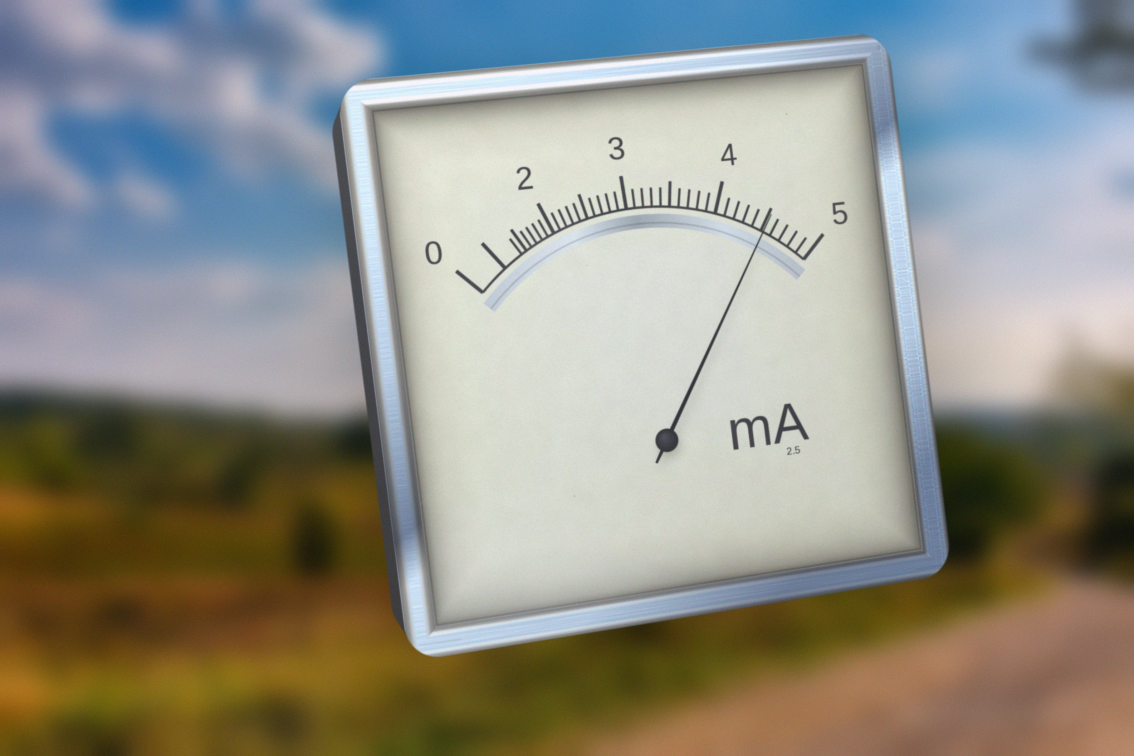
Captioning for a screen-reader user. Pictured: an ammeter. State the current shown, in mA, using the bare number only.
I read 4.5
